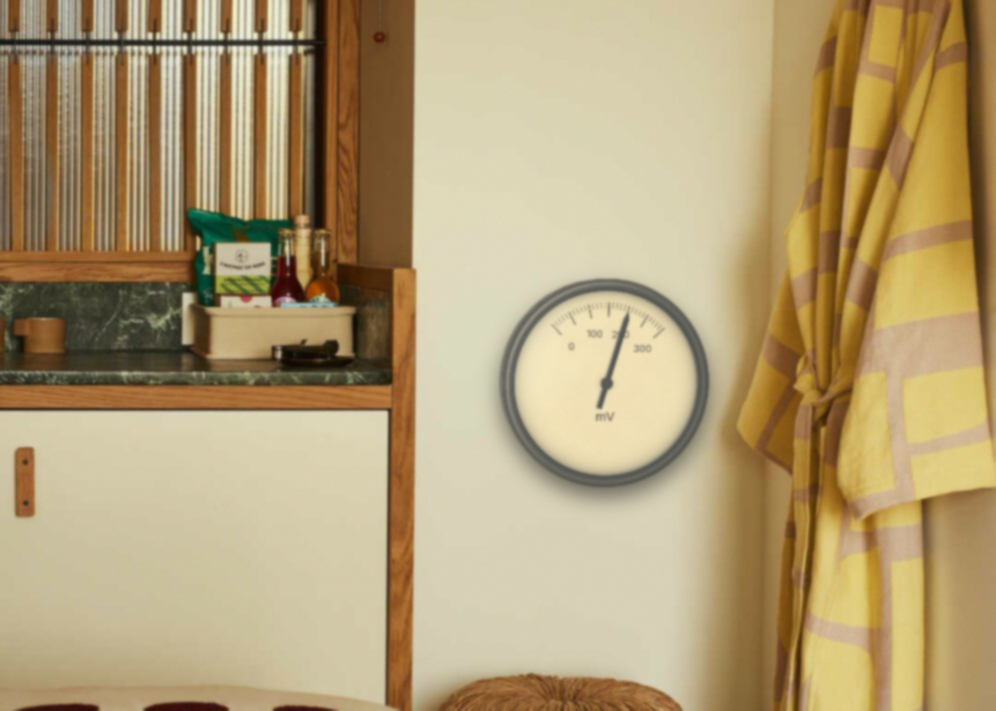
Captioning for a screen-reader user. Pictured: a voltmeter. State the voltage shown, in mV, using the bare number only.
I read 200
